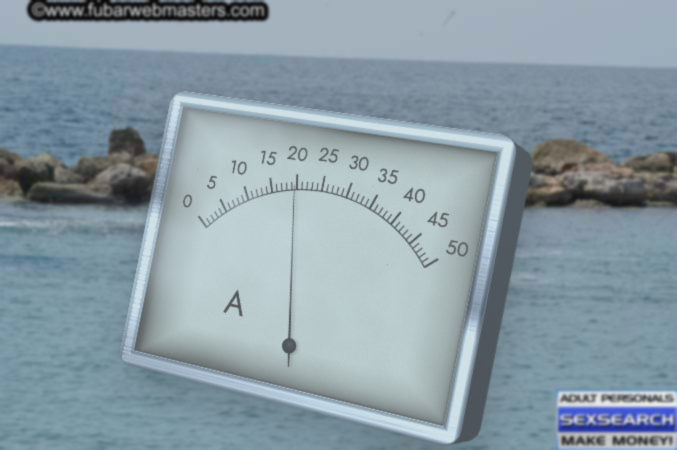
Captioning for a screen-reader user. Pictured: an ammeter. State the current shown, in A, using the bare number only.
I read 20
